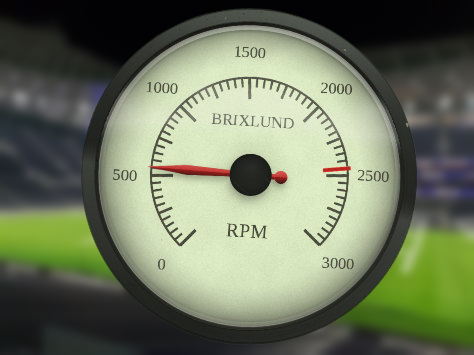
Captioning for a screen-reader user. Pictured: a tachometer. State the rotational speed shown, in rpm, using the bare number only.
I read 550
